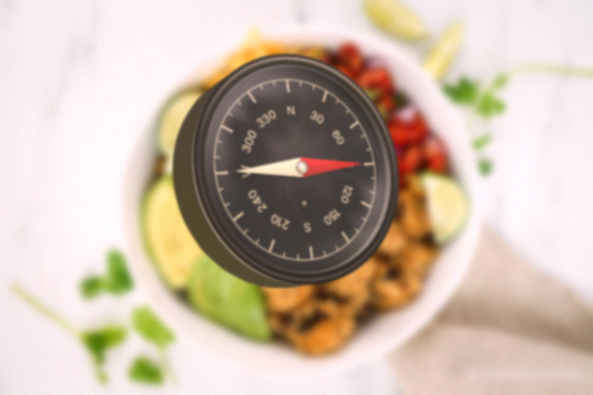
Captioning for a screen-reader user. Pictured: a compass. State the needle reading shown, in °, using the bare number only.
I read 90
